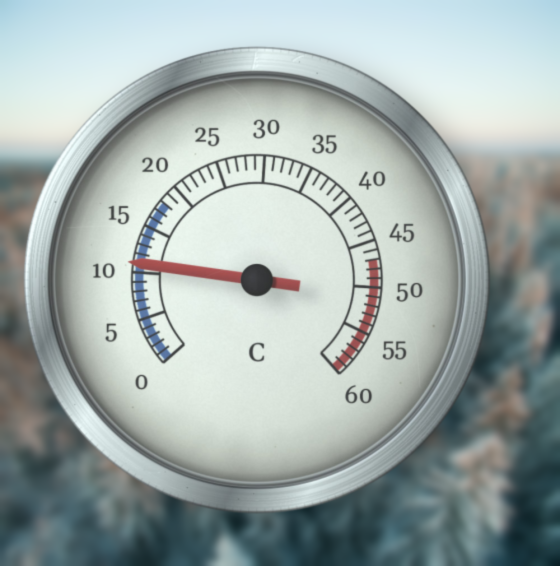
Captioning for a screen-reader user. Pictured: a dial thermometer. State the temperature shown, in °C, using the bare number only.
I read 11
